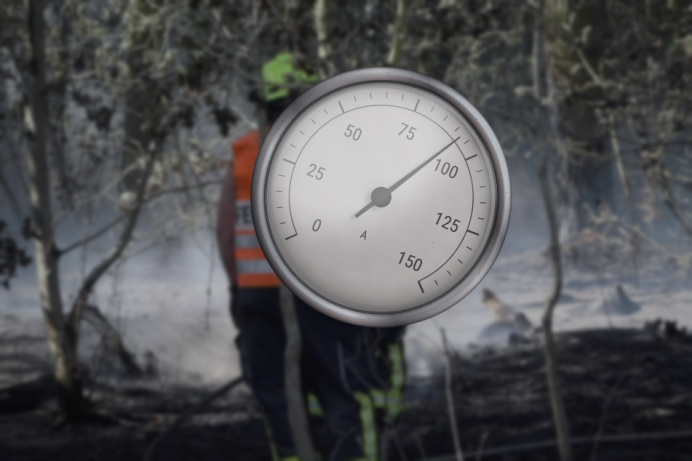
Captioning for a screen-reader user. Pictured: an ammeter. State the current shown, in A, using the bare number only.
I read 92.5
